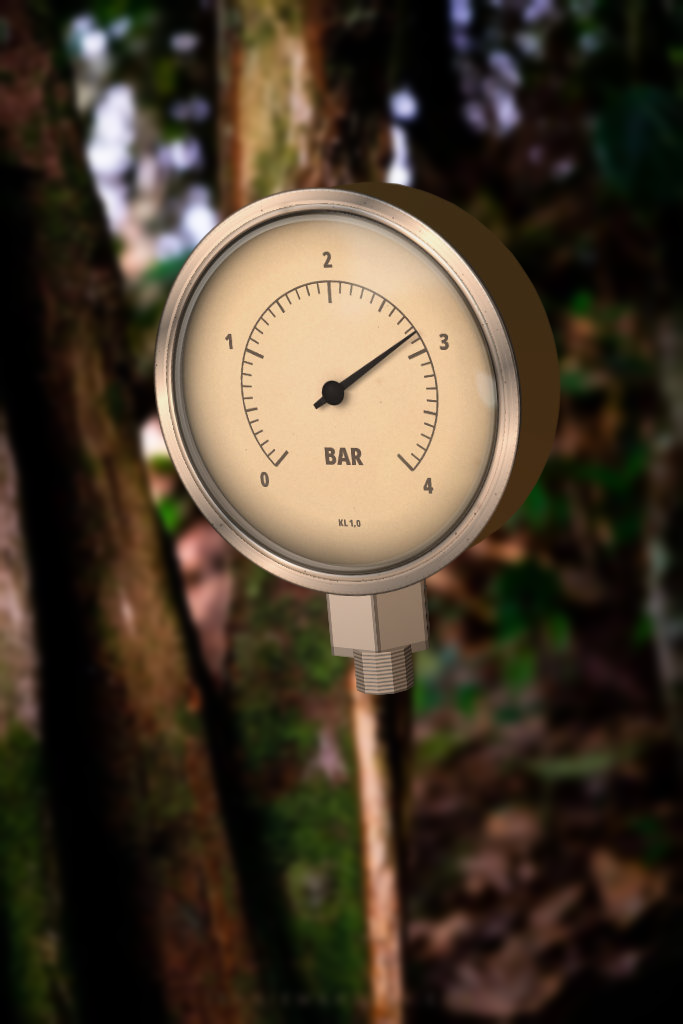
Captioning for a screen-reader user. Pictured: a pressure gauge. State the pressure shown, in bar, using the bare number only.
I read 2.85
